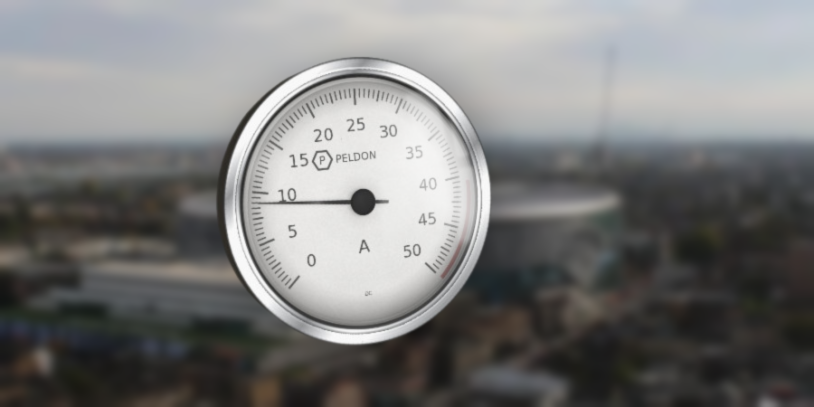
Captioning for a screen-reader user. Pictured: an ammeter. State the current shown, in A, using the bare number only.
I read 9
